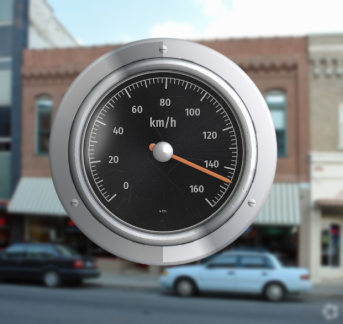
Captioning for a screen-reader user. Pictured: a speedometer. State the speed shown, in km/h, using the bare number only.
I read 146
